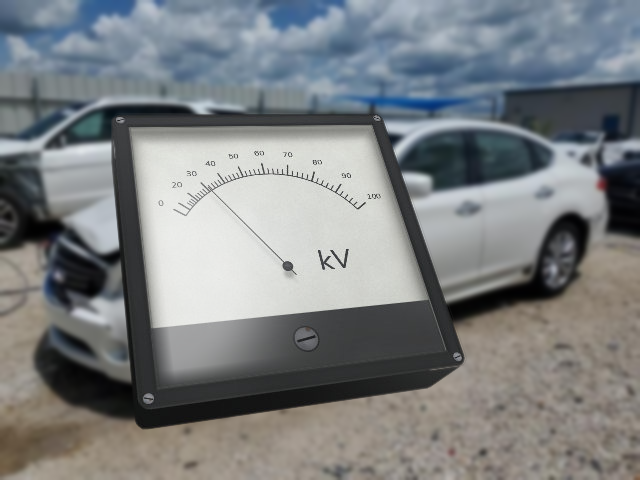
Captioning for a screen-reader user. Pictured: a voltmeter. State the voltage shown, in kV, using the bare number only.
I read 30
